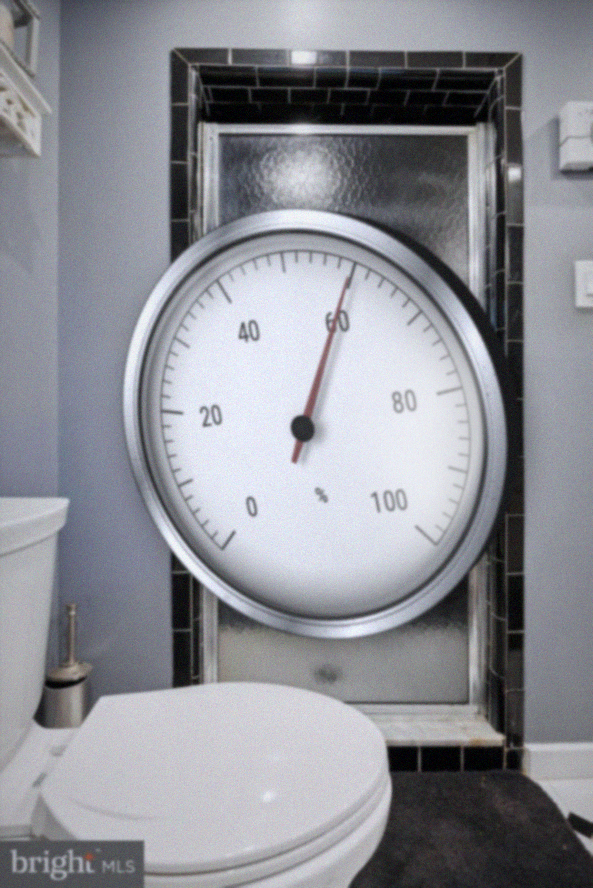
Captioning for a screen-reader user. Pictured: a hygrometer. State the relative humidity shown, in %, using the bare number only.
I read 60
